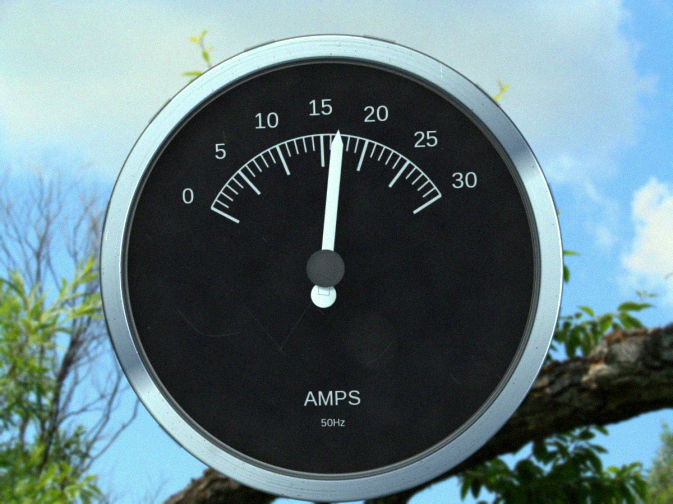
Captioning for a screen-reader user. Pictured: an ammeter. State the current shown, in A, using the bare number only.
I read 17
